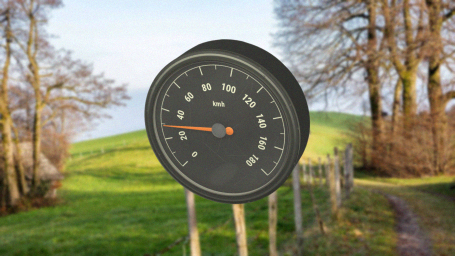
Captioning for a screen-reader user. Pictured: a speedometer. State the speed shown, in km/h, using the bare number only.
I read 30
